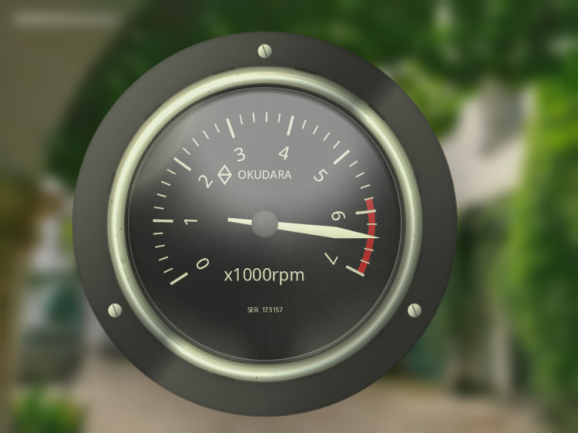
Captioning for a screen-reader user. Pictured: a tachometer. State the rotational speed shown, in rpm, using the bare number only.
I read 6400
